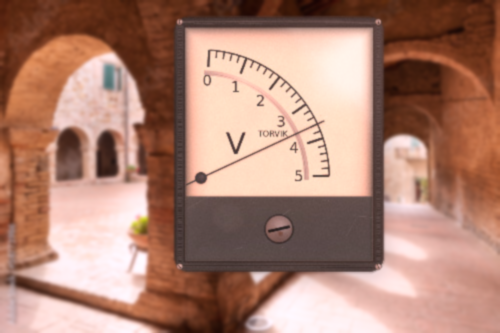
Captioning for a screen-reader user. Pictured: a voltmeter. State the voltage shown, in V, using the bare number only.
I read 3.6
